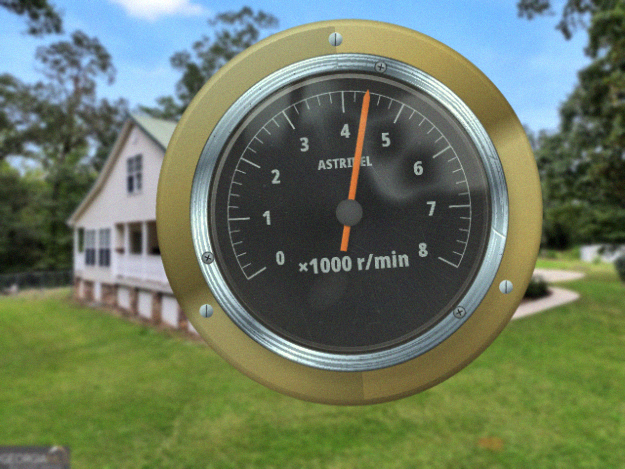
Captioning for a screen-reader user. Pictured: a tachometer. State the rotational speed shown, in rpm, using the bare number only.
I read 4400
